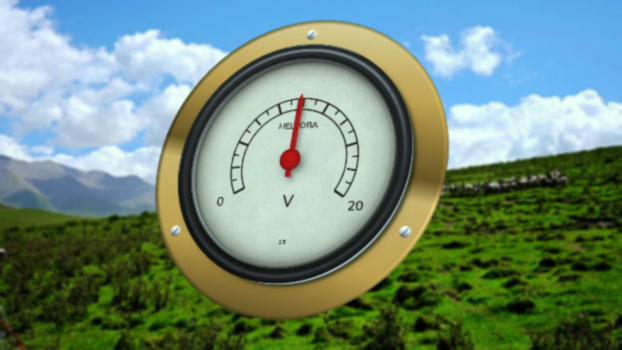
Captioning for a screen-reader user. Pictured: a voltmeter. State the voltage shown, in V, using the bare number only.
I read 10
